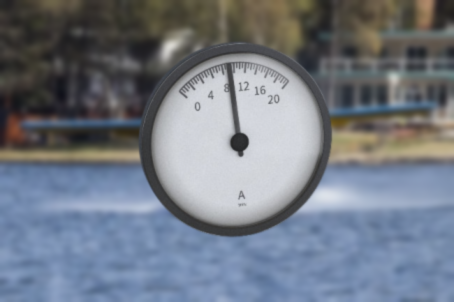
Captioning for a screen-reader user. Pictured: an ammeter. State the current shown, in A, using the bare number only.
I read 9
